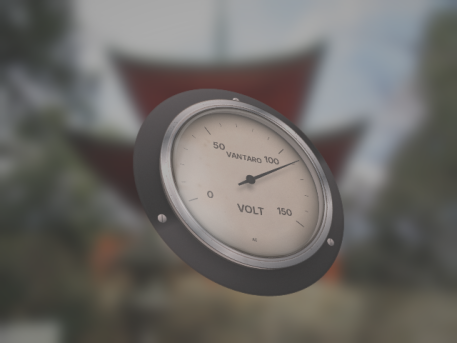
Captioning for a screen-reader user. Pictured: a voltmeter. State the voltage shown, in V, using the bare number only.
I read 110
